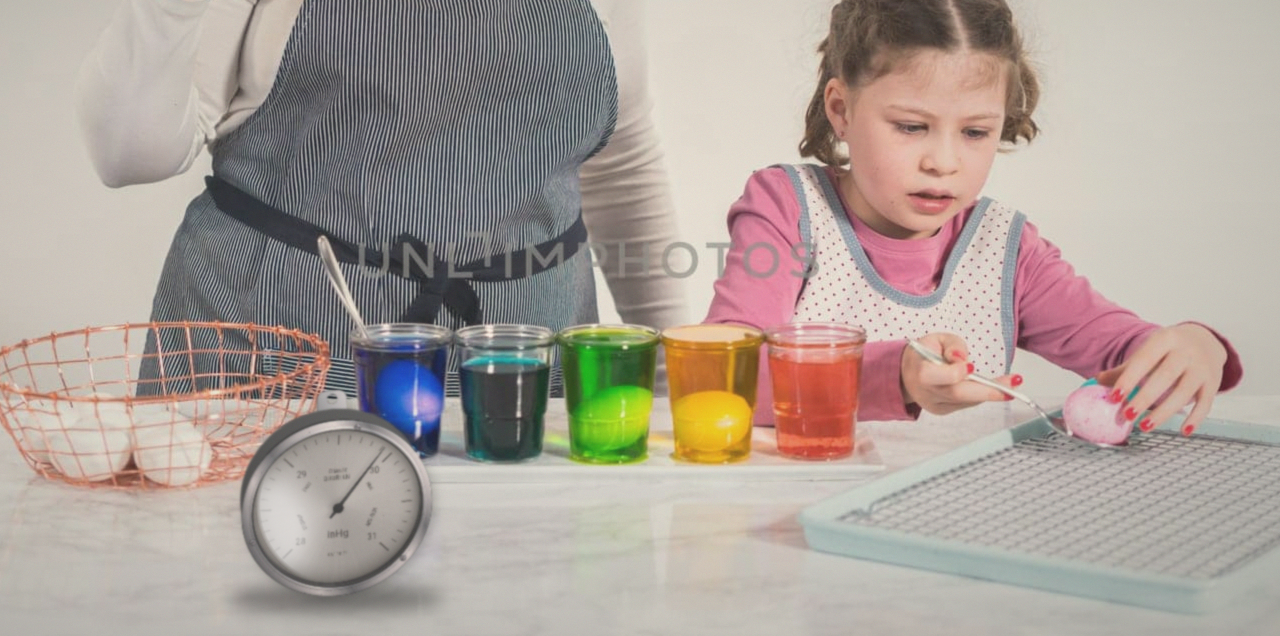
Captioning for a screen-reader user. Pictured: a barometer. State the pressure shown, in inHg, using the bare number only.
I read 29.9
